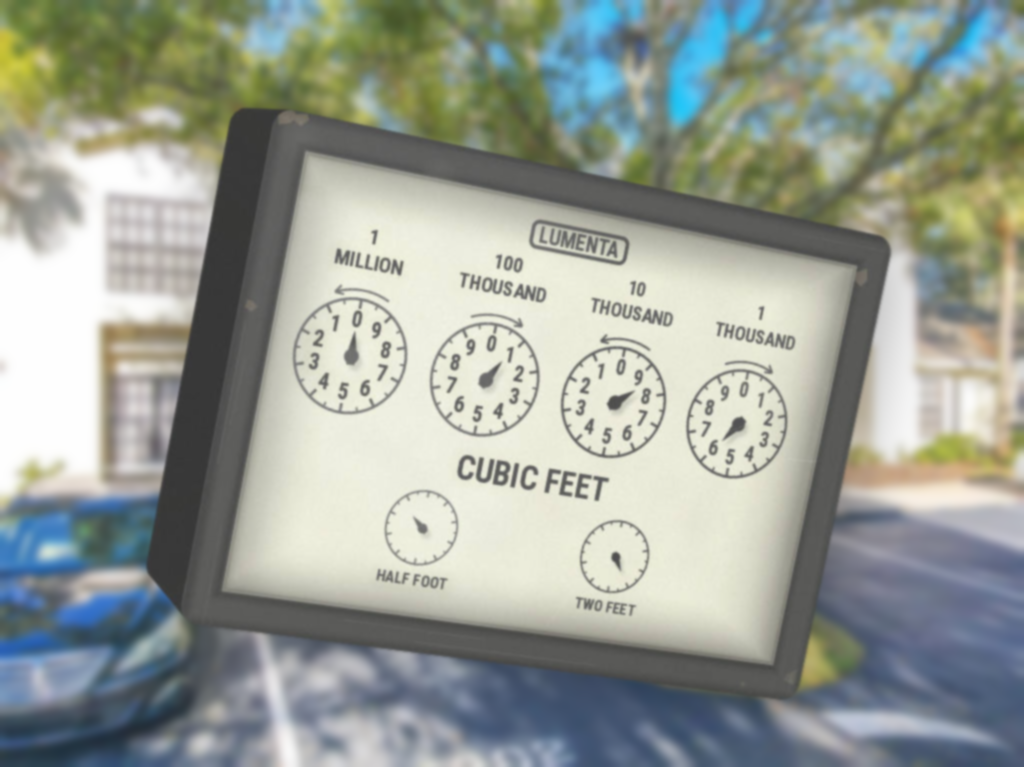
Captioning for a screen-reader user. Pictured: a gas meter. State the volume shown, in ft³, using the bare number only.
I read 8600
